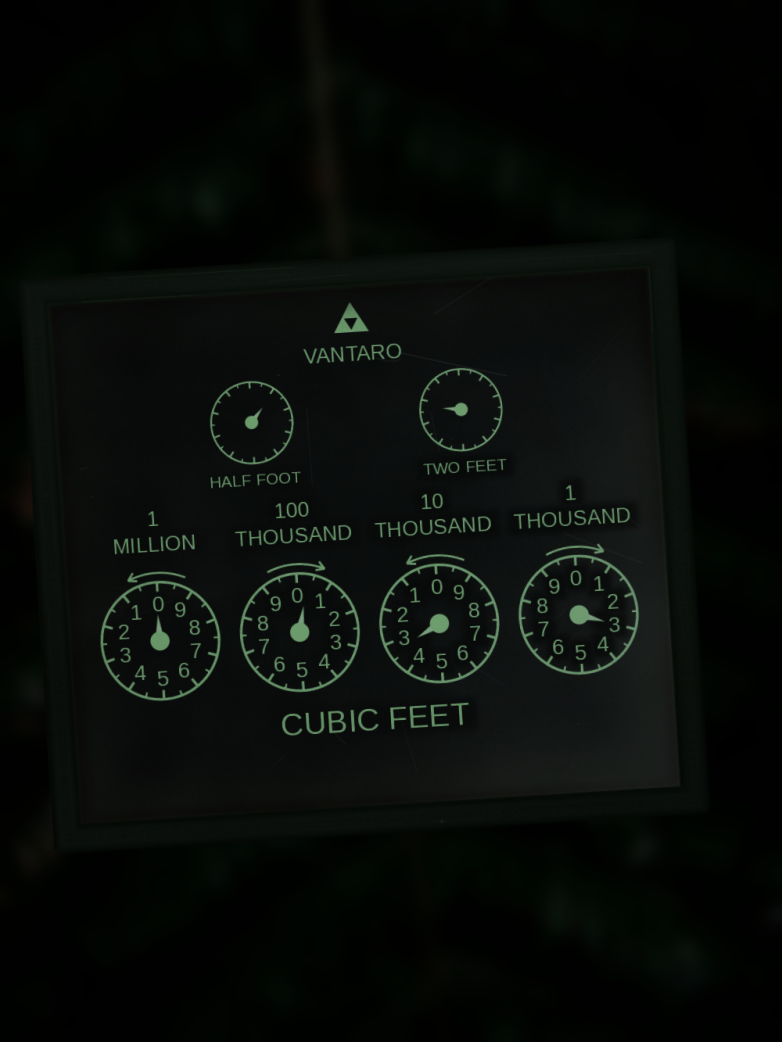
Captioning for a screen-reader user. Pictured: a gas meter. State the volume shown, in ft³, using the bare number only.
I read 3300
